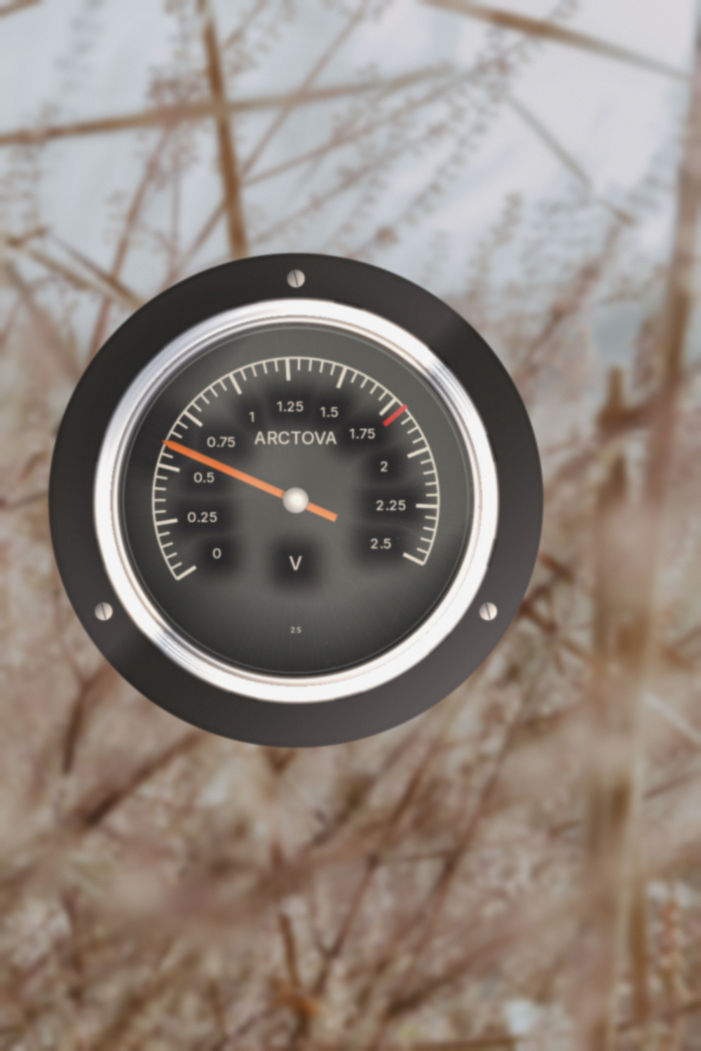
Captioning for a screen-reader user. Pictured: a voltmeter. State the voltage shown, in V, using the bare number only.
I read 0.6
